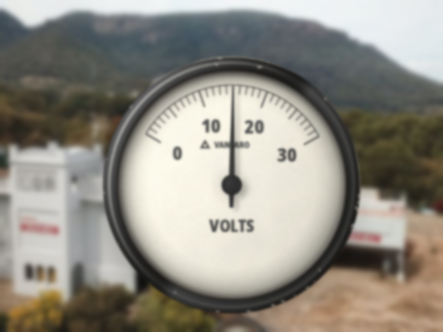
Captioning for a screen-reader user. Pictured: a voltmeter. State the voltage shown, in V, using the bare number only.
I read 15
